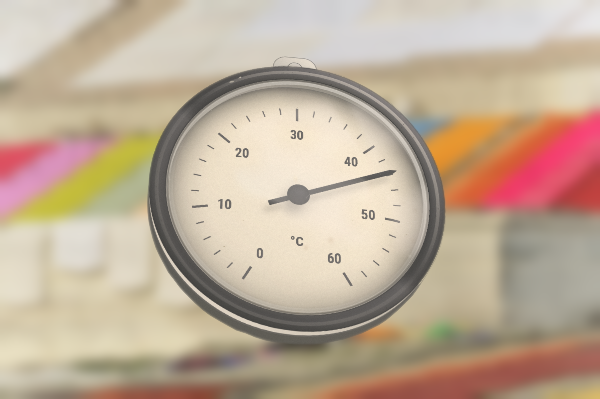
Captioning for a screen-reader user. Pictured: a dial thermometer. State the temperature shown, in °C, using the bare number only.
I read 44
